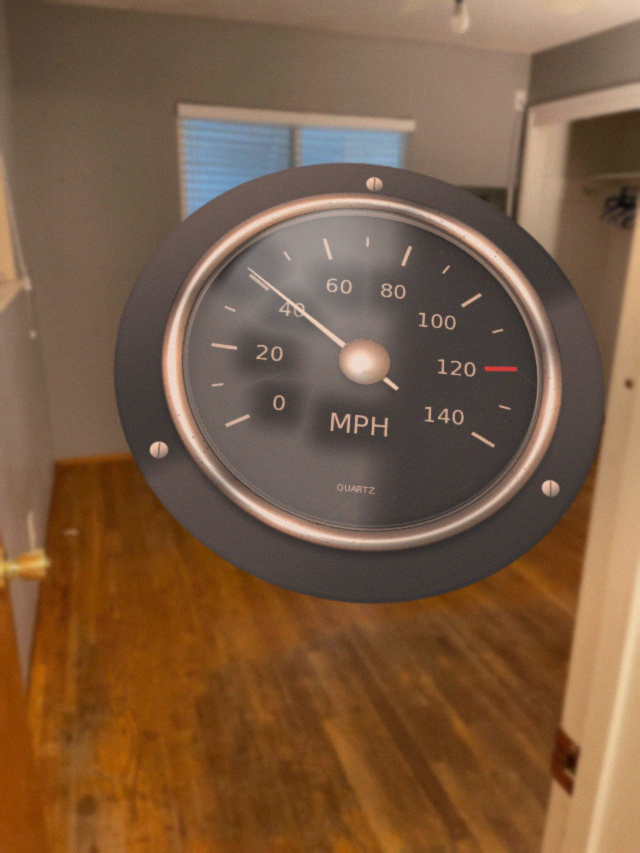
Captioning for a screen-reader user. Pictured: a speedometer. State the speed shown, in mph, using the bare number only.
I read 40
